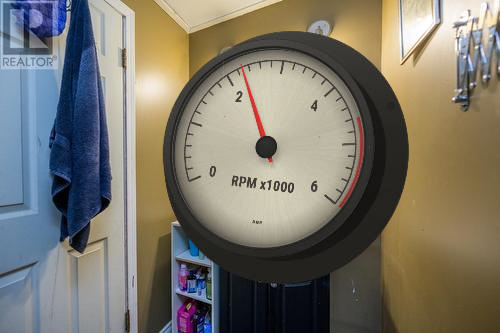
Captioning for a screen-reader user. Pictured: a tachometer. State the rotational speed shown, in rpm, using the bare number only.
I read 2300
